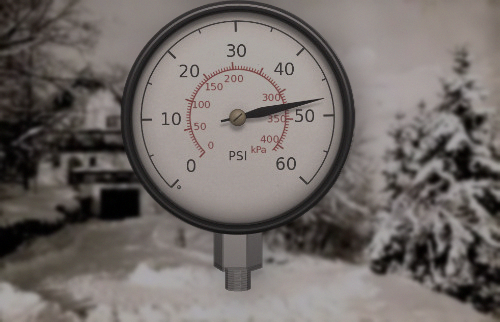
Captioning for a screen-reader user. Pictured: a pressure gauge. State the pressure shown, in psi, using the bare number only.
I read 47.5
